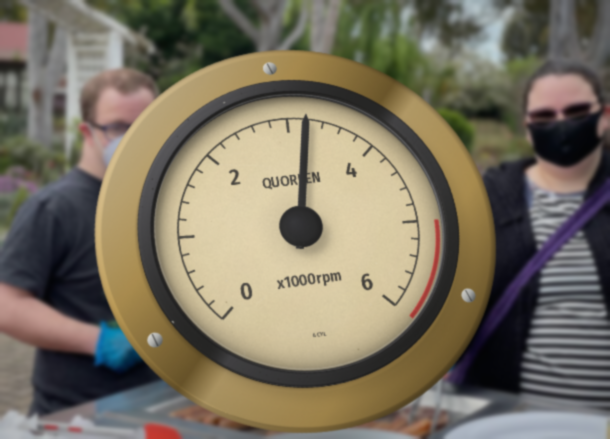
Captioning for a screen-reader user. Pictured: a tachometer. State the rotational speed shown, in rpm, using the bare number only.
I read 3200
